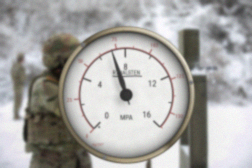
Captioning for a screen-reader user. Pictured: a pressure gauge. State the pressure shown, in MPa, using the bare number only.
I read 7
